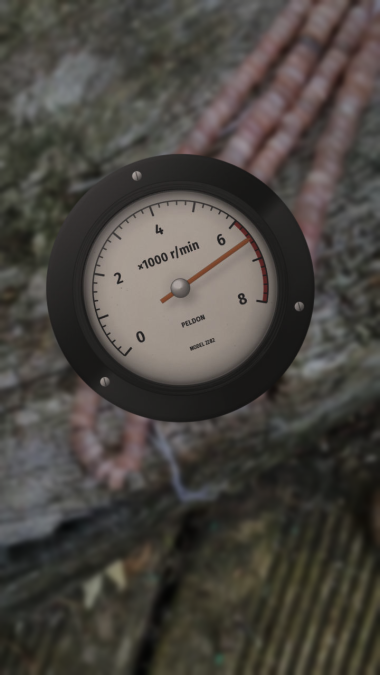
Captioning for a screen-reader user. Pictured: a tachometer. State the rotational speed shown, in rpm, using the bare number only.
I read 6500
